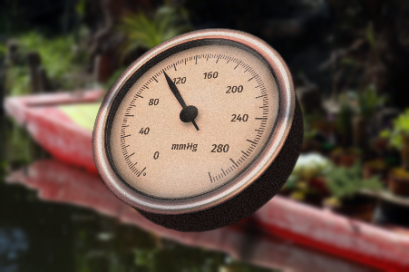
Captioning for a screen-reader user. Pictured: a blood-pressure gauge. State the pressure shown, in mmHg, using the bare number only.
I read 110
